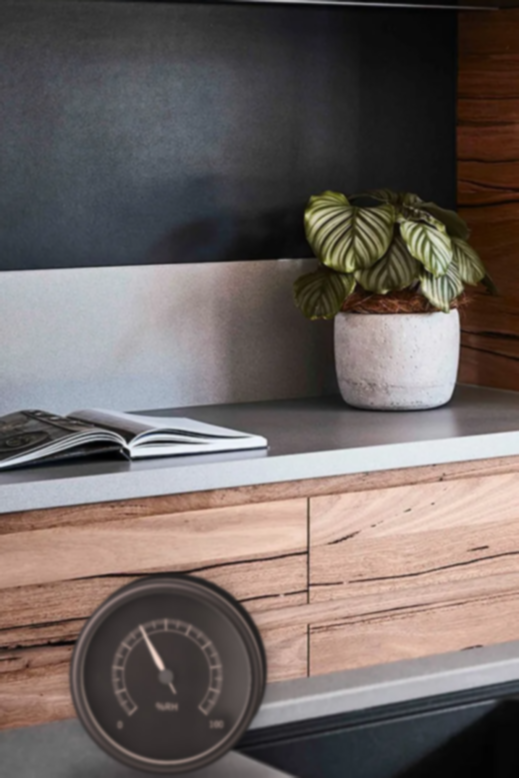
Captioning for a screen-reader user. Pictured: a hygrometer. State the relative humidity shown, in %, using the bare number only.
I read 40
